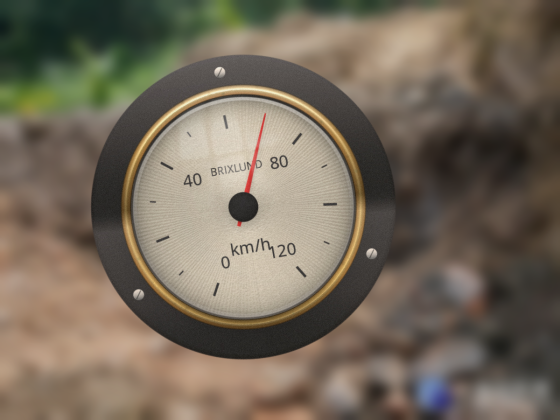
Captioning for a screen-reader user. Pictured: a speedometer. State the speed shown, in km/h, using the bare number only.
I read 70
